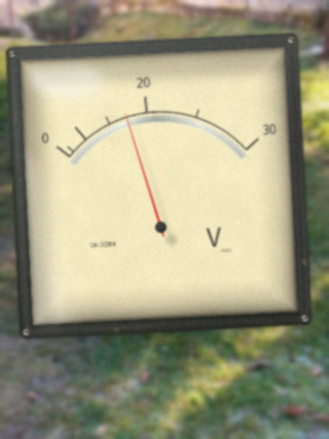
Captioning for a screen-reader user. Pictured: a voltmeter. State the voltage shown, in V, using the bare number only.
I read 17.5
